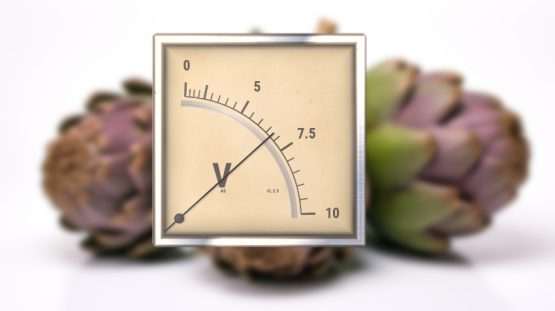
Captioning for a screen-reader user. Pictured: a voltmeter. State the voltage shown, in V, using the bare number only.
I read 6.75
